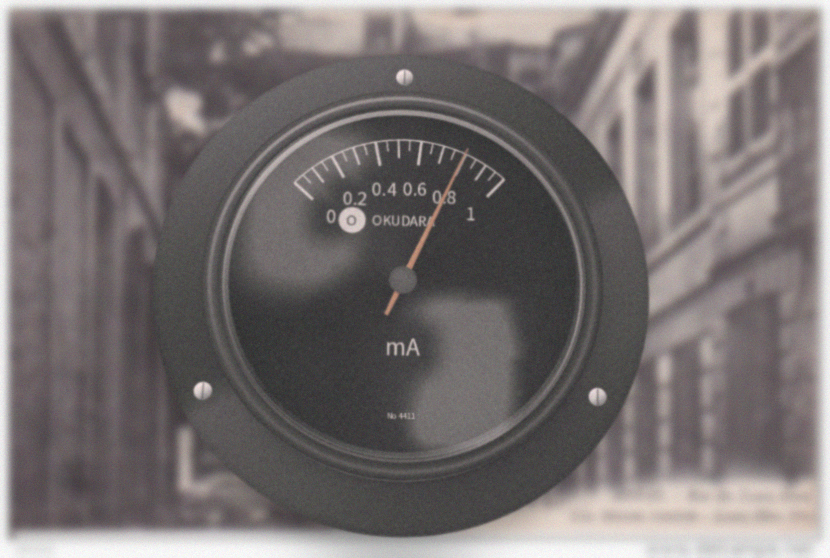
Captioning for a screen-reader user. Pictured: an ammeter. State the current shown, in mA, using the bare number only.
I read 0.8
